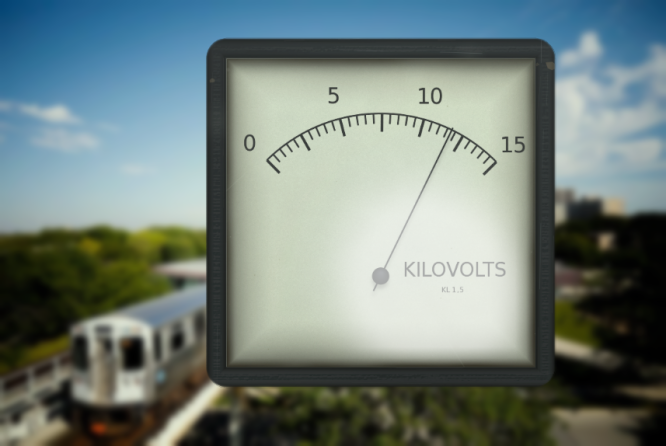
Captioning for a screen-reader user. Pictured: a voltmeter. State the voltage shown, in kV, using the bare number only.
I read 11.75
